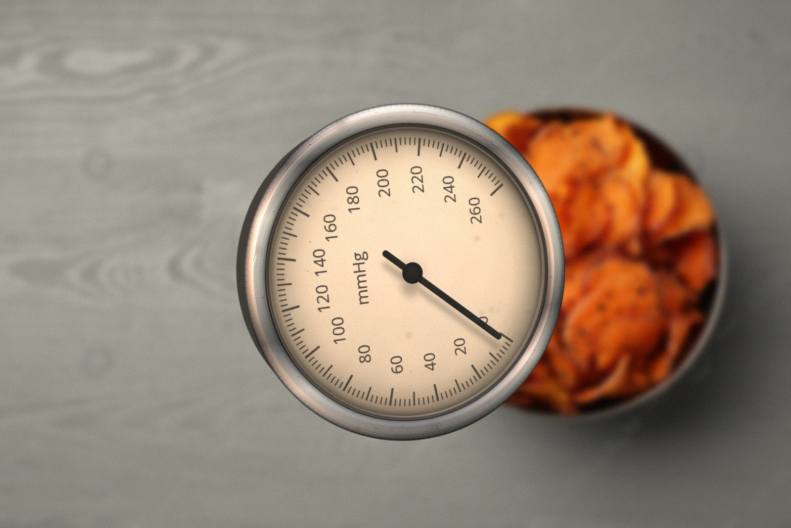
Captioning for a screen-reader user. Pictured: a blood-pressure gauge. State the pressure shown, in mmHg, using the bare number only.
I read 2
